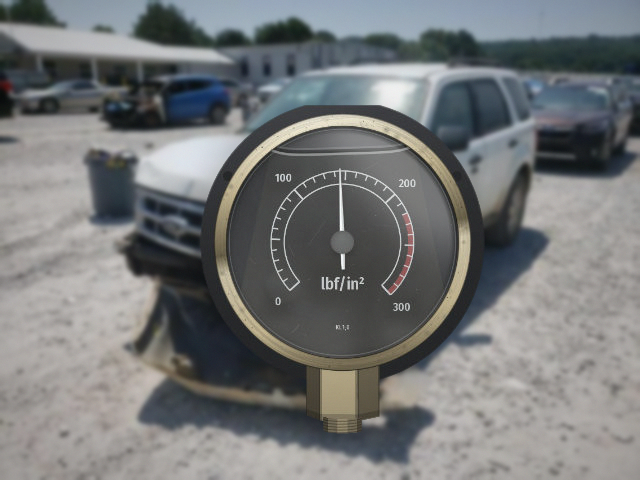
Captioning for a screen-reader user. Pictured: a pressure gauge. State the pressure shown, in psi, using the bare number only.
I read 145
